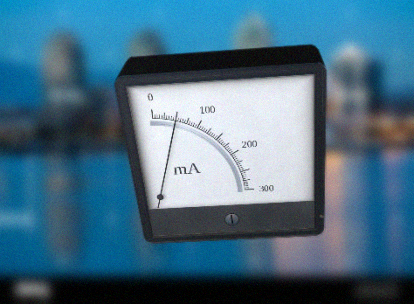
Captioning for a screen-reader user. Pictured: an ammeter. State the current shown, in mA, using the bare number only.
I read 50
